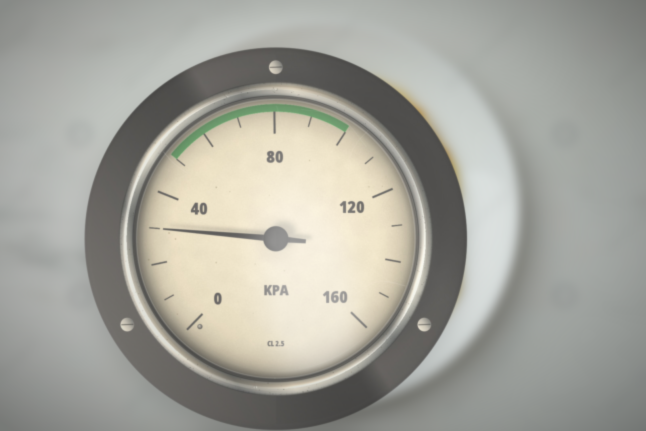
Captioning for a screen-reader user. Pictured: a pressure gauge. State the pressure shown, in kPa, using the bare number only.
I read 30
